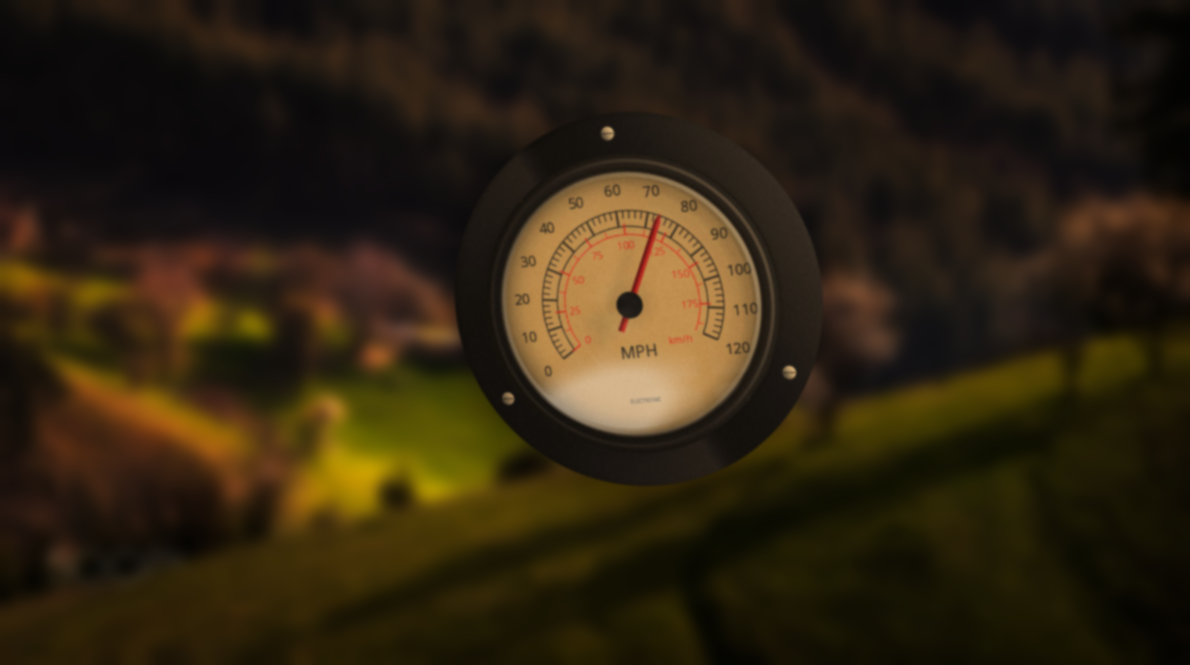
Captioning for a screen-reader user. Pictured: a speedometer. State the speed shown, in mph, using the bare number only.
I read 74
